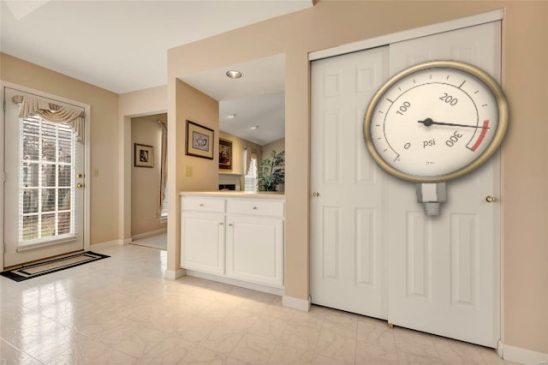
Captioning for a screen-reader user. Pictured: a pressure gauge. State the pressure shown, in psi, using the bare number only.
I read 270
